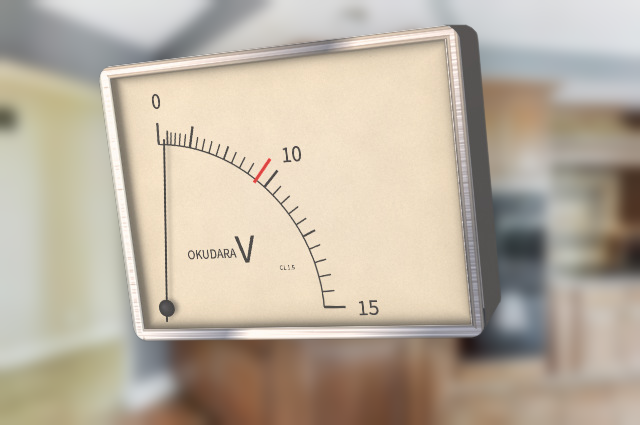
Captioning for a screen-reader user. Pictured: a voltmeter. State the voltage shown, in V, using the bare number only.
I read 2.5
